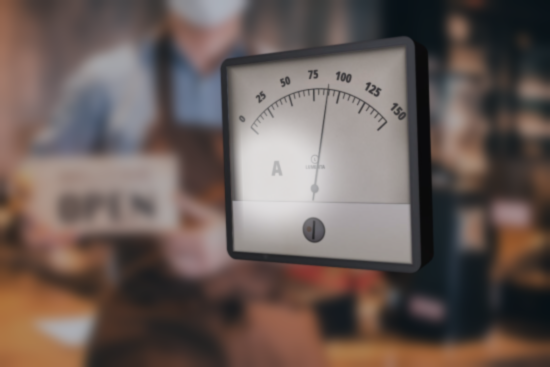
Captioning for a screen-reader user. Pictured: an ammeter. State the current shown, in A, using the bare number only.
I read 90
